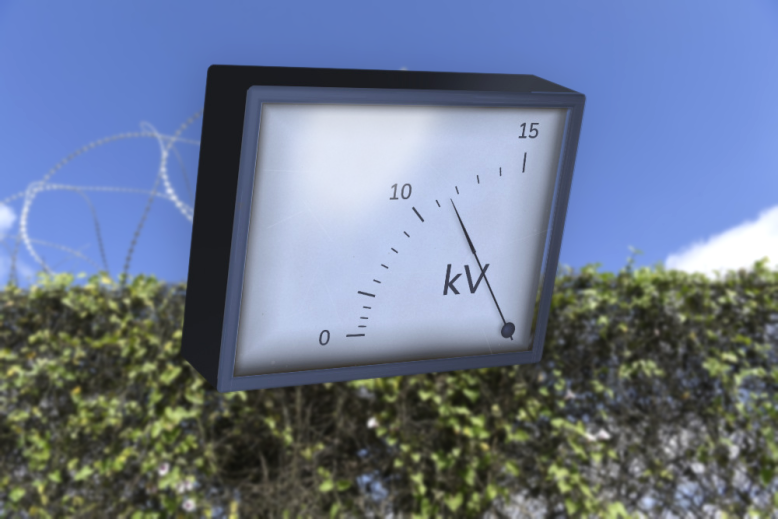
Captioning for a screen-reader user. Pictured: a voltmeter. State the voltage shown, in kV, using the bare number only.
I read 11.5
